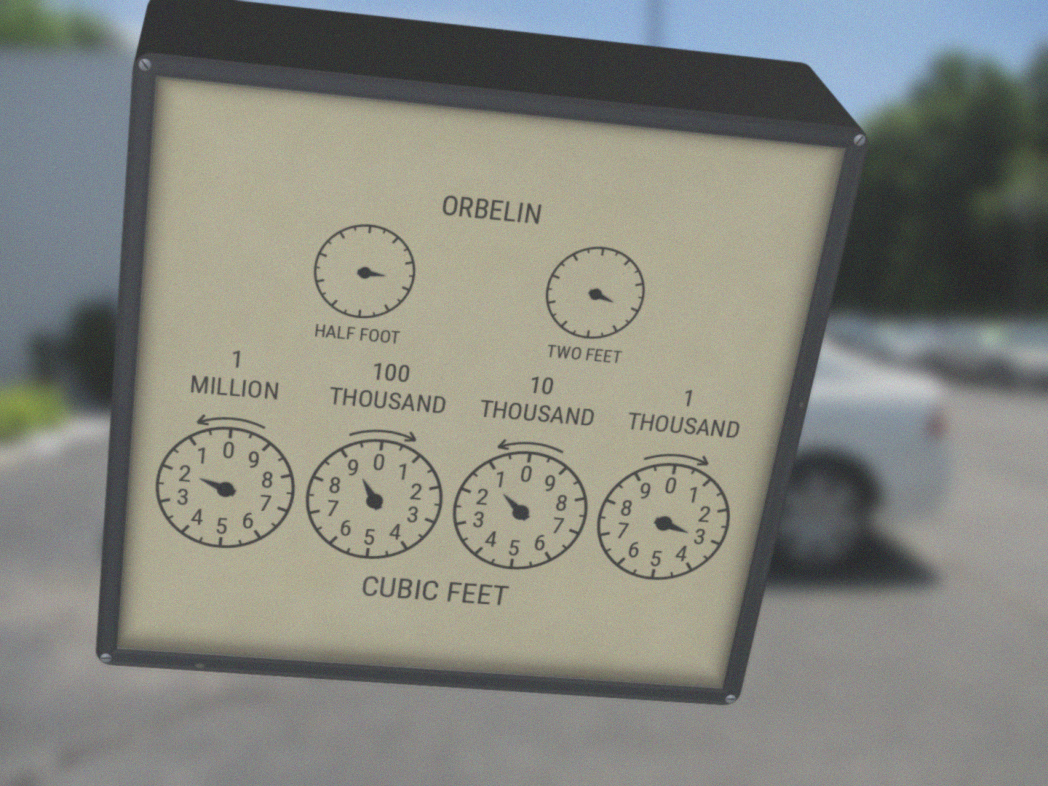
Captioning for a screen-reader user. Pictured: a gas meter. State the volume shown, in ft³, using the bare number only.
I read 191300
